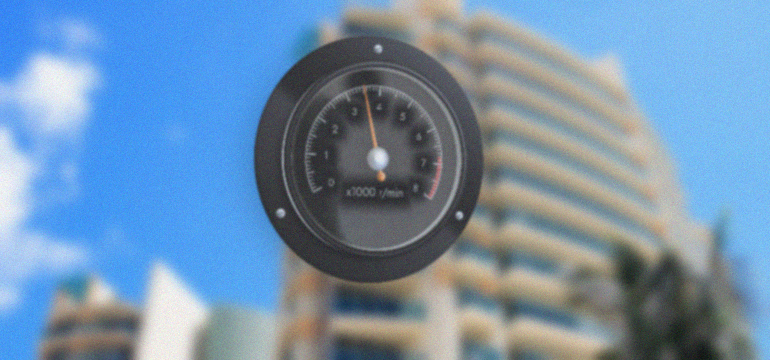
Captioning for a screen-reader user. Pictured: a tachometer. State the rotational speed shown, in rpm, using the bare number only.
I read 3500
